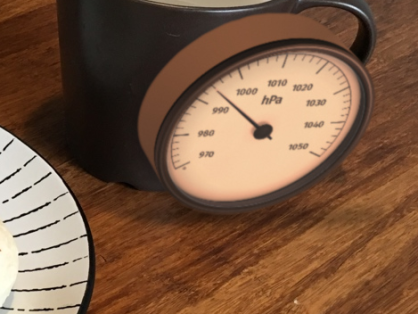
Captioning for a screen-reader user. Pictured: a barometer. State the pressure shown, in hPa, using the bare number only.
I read 994
